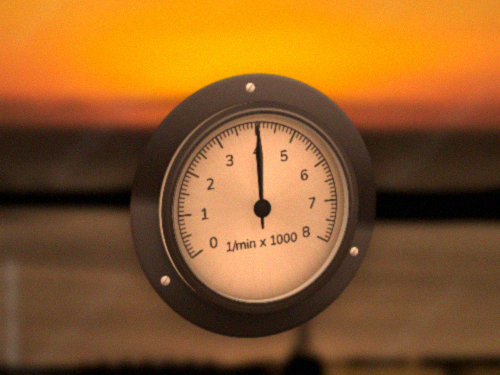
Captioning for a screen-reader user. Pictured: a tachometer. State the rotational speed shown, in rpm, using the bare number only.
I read 4000
